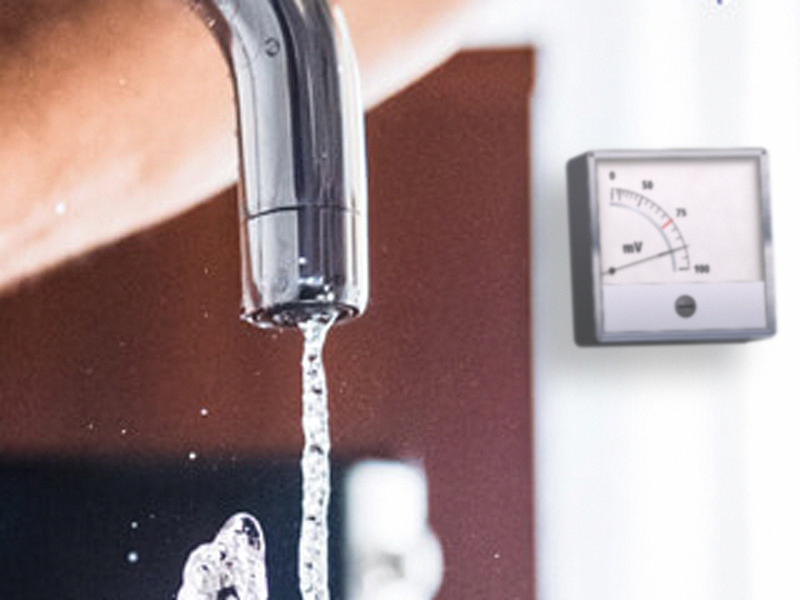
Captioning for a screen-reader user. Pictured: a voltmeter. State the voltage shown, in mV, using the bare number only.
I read 90
